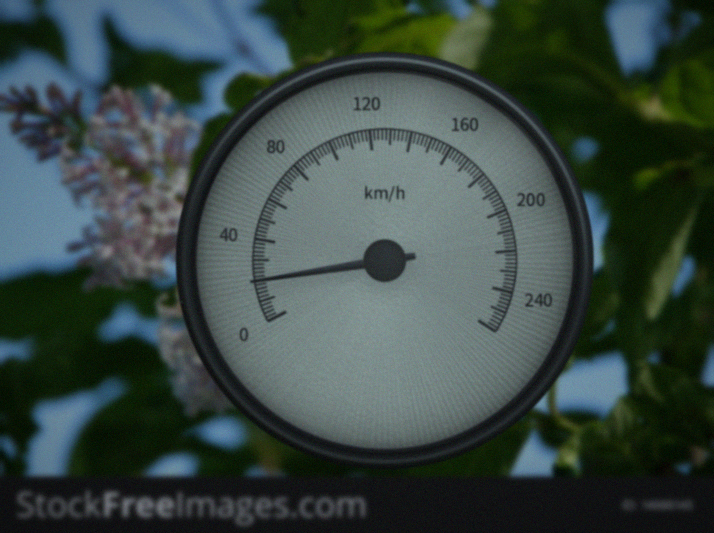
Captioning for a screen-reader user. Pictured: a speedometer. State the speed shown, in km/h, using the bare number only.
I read 20
